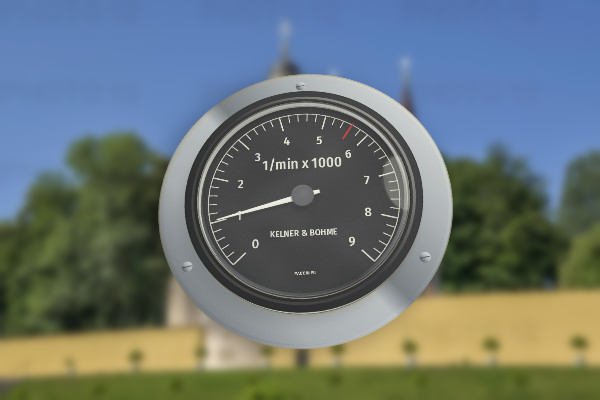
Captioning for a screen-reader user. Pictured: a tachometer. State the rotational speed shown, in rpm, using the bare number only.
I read 1000
